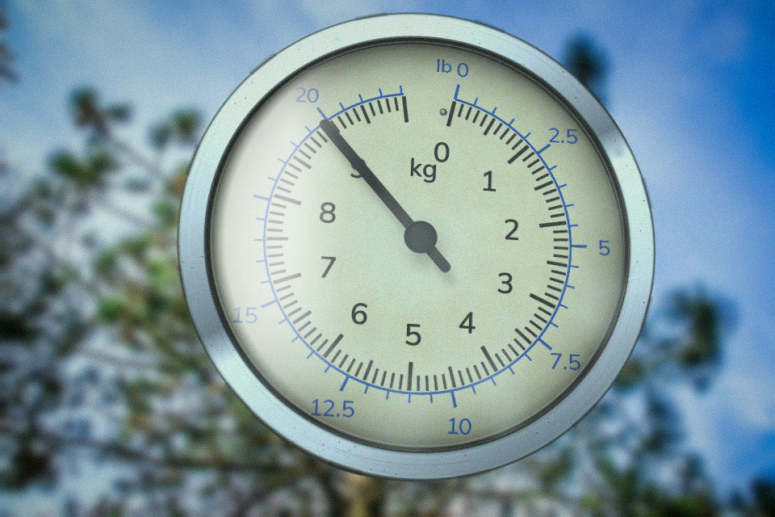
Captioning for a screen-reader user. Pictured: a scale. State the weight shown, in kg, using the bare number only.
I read 9
